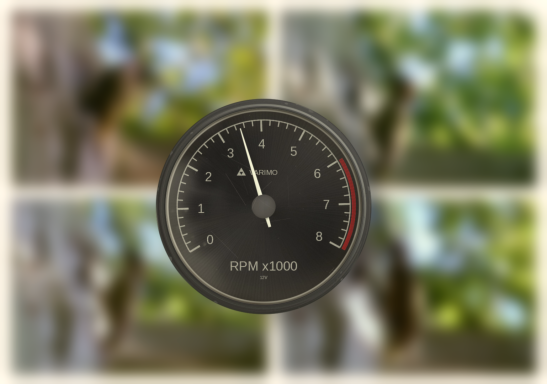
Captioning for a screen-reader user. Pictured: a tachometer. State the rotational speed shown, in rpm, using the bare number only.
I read 3500
